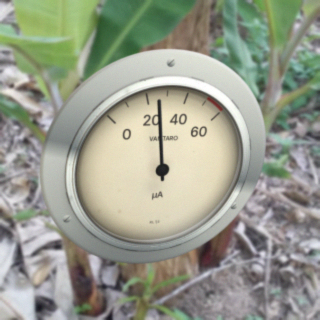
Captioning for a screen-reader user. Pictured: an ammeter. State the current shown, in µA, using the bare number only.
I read 25
